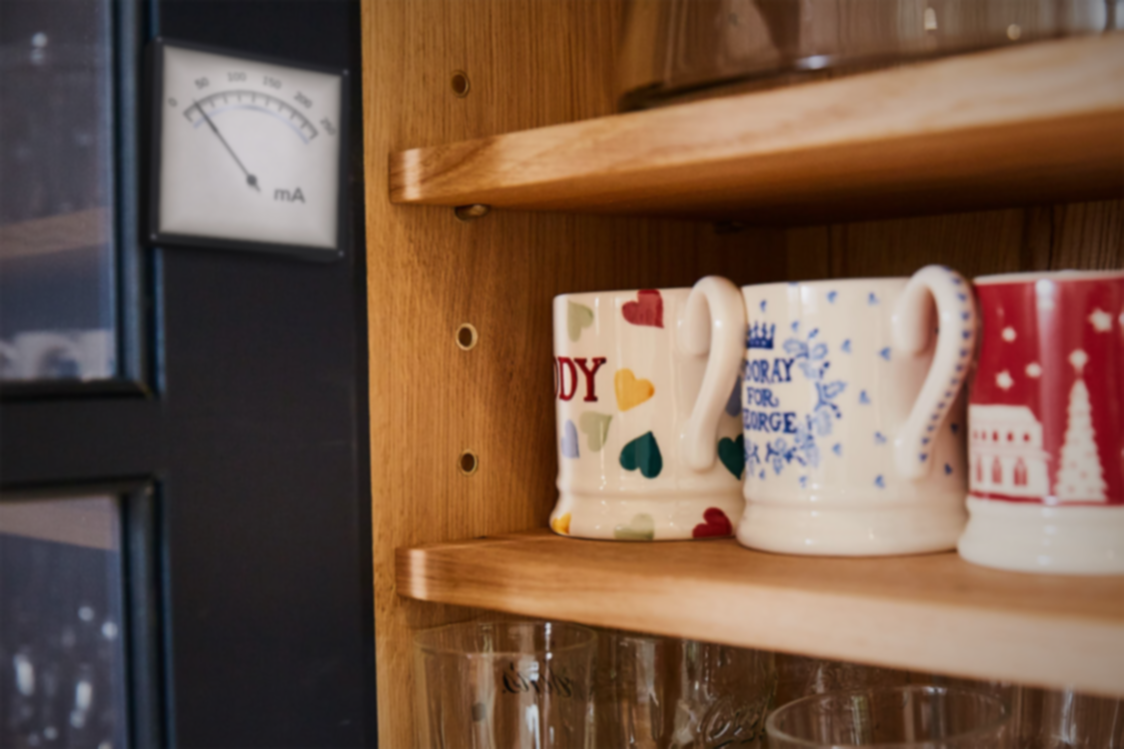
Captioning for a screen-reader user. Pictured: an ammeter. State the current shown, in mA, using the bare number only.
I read 25
